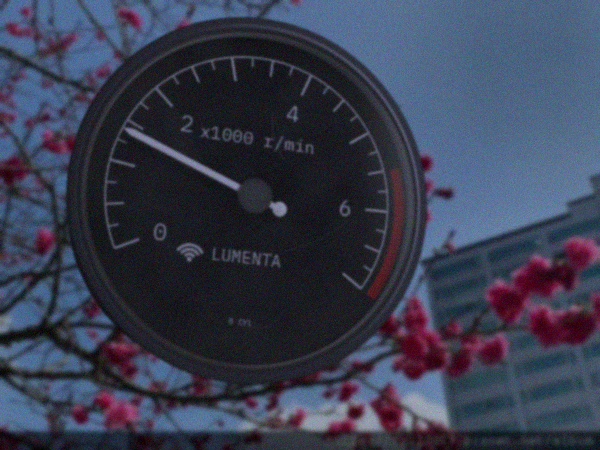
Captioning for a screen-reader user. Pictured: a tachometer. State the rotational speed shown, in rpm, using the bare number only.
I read 1375
